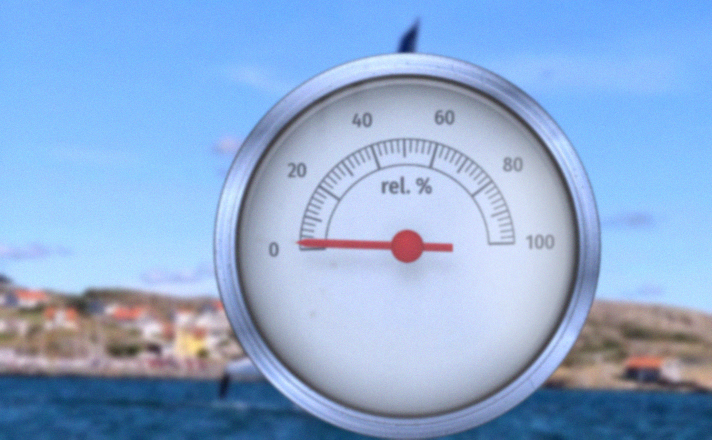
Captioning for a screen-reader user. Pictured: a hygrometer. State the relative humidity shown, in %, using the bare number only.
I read 2
